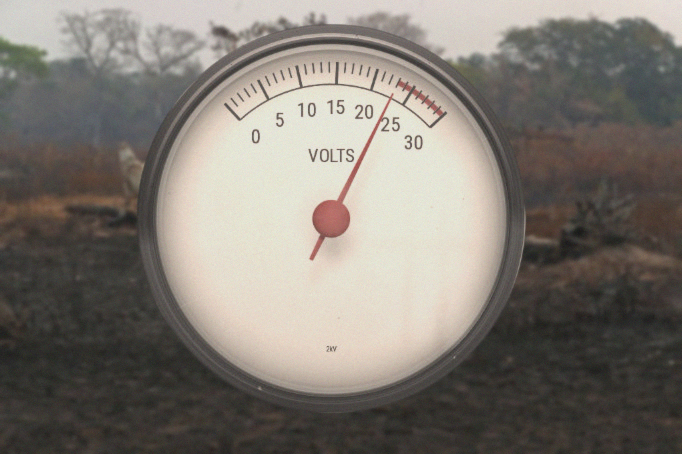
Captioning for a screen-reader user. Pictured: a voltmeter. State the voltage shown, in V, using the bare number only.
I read 23
